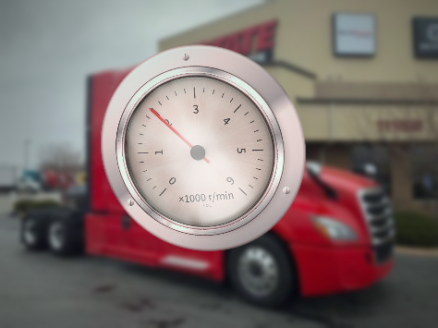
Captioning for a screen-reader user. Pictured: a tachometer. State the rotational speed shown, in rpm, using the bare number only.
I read 2000
